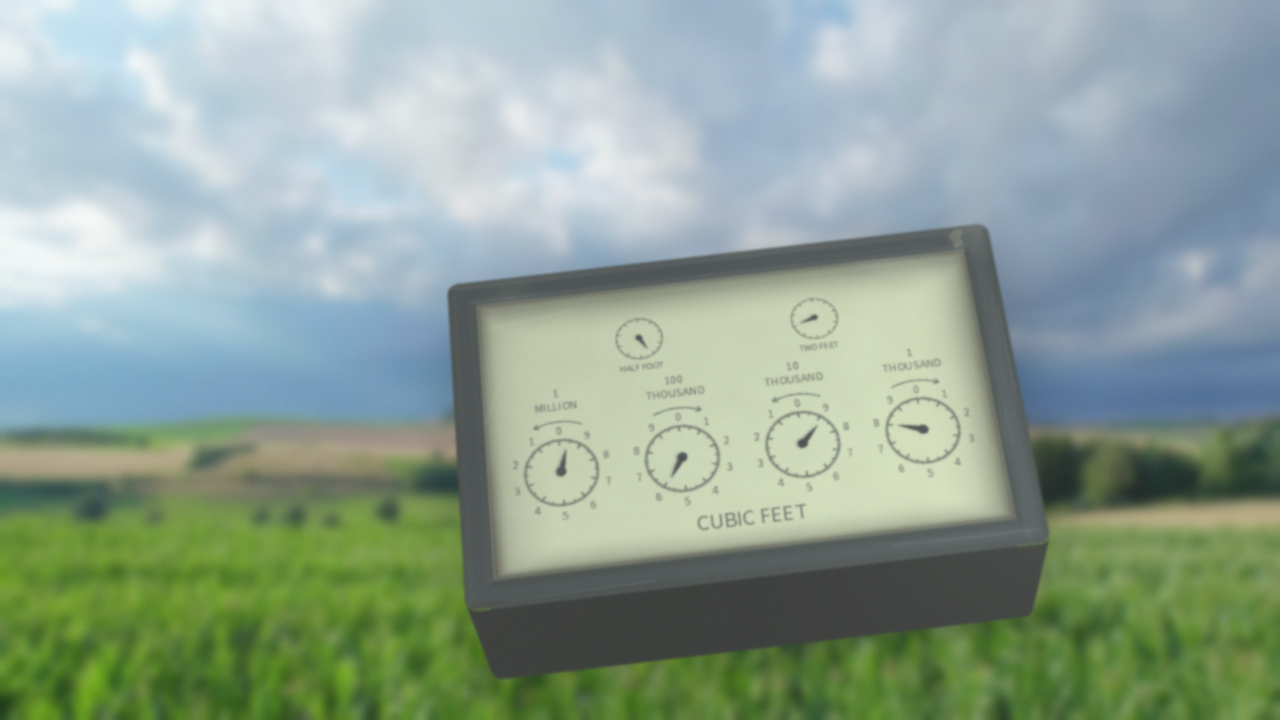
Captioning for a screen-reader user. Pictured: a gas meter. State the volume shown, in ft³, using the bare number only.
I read 958800
